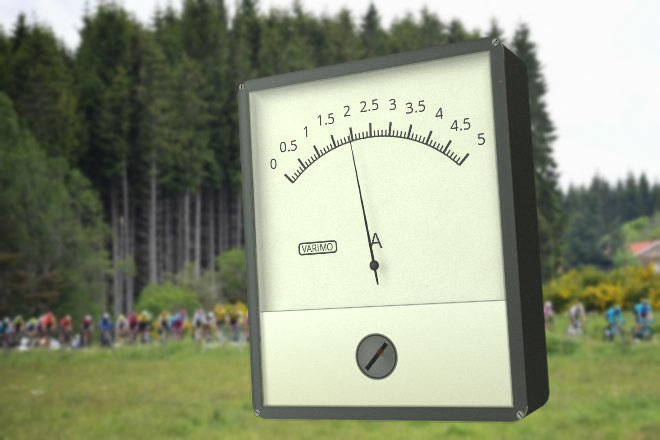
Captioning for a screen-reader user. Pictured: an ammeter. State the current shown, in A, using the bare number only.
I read 2
